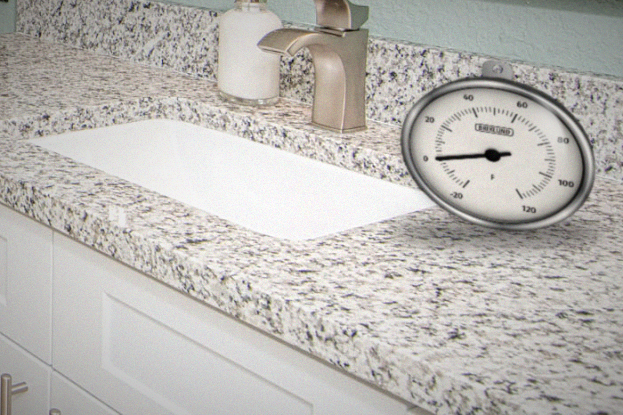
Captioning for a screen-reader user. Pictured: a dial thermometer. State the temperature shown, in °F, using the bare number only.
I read 0
